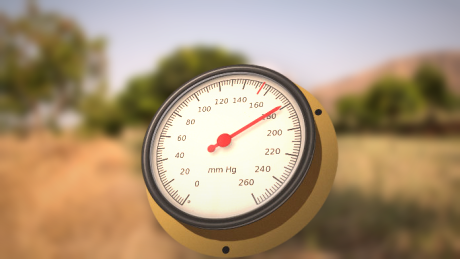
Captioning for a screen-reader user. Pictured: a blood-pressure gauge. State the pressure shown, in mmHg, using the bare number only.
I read 180
